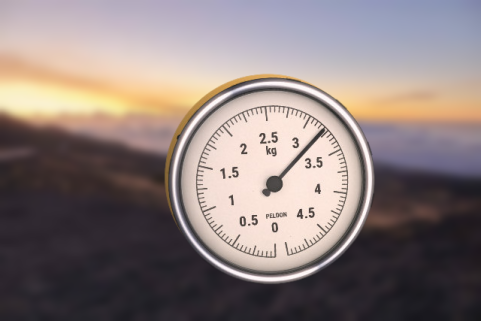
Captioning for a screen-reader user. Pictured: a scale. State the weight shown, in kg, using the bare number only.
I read 3.2
